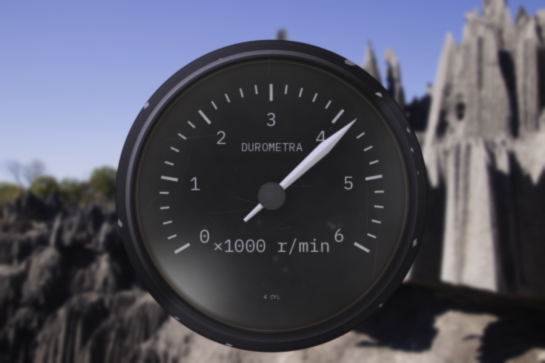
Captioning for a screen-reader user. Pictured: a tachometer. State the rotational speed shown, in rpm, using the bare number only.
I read 4200
